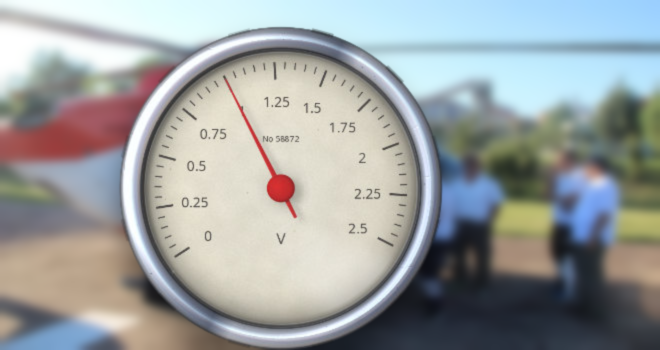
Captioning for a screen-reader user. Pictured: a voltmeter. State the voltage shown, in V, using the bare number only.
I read 1
